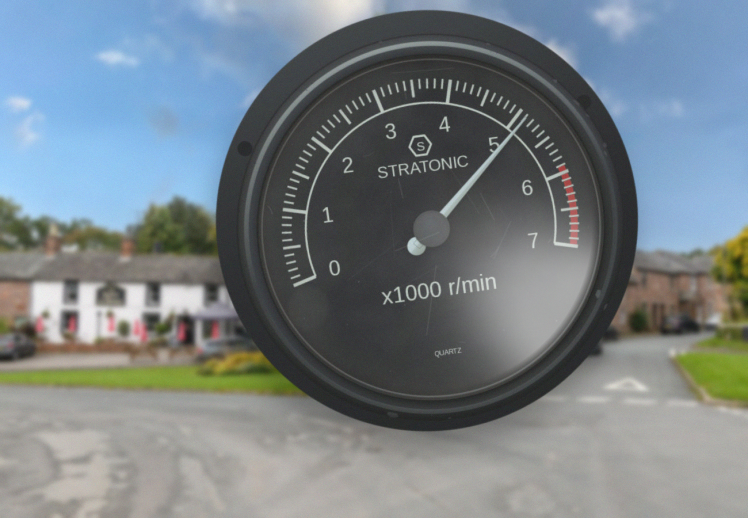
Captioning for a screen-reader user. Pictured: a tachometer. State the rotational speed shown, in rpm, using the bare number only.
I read 5100
